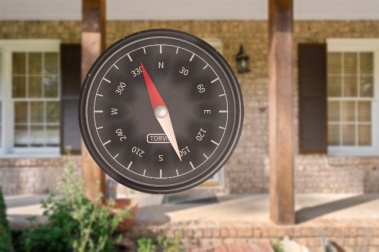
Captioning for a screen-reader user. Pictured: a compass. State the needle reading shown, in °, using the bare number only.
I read 337.5
